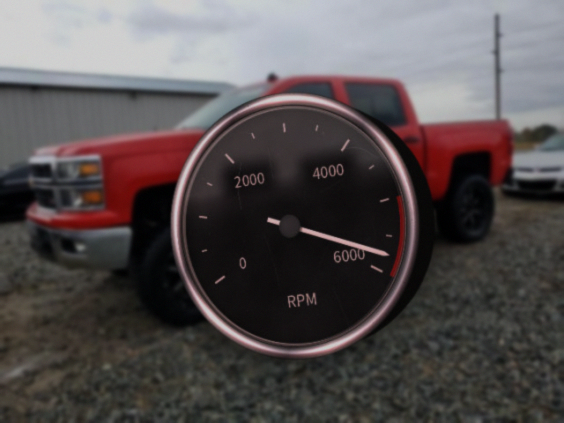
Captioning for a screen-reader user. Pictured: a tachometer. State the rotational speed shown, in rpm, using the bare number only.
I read 5750
